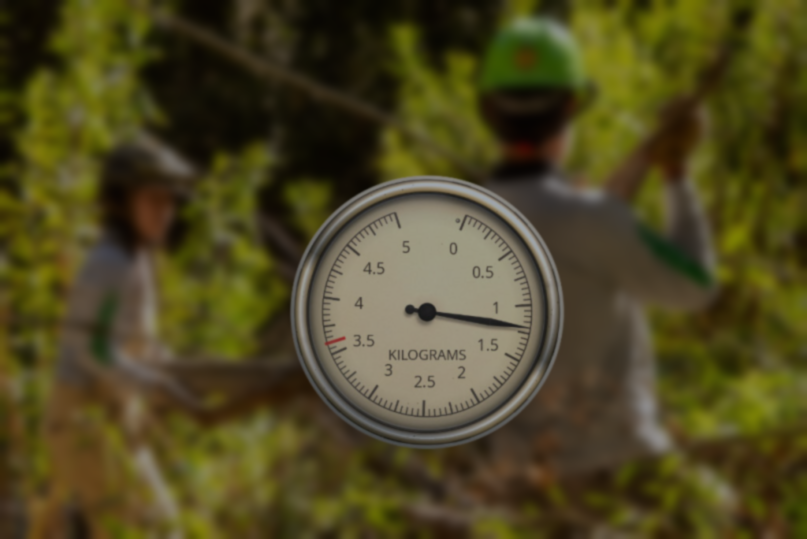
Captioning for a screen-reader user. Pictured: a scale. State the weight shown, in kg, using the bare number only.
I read 1.2
